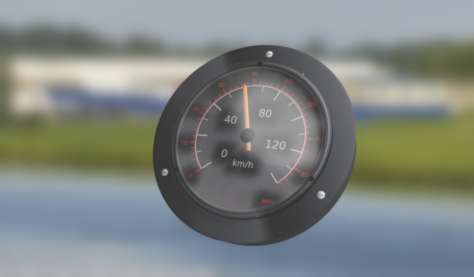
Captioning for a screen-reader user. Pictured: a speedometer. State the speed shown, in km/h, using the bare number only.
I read 60
